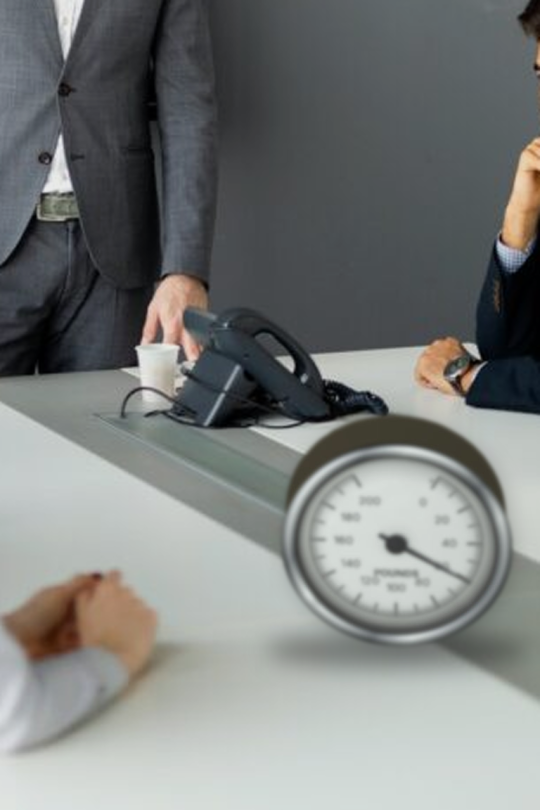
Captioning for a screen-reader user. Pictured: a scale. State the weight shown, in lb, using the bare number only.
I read 60
